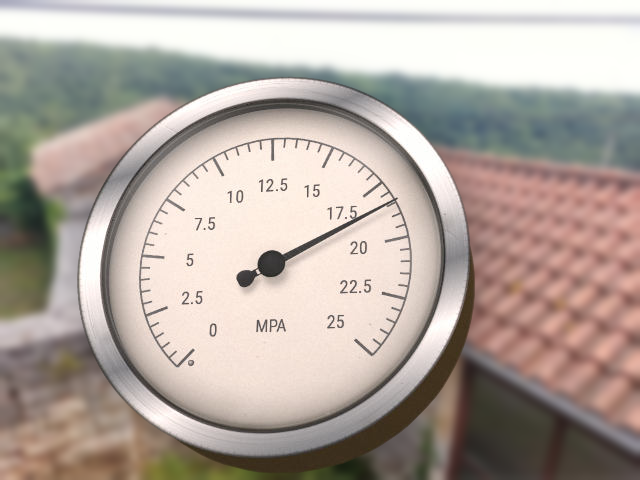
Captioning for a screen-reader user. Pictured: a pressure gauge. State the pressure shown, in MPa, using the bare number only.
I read 18.5
